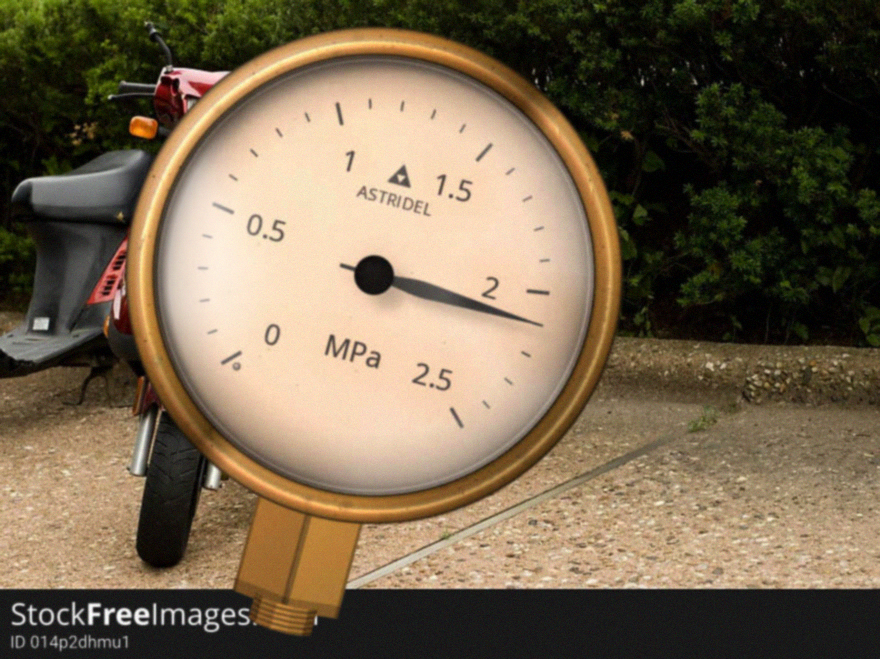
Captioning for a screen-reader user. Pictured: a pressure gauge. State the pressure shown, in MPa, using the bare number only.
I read 2.1
